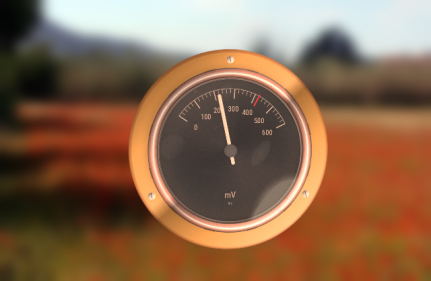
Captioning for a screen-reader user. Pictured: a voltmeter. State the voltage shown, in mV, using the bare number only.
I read 220
